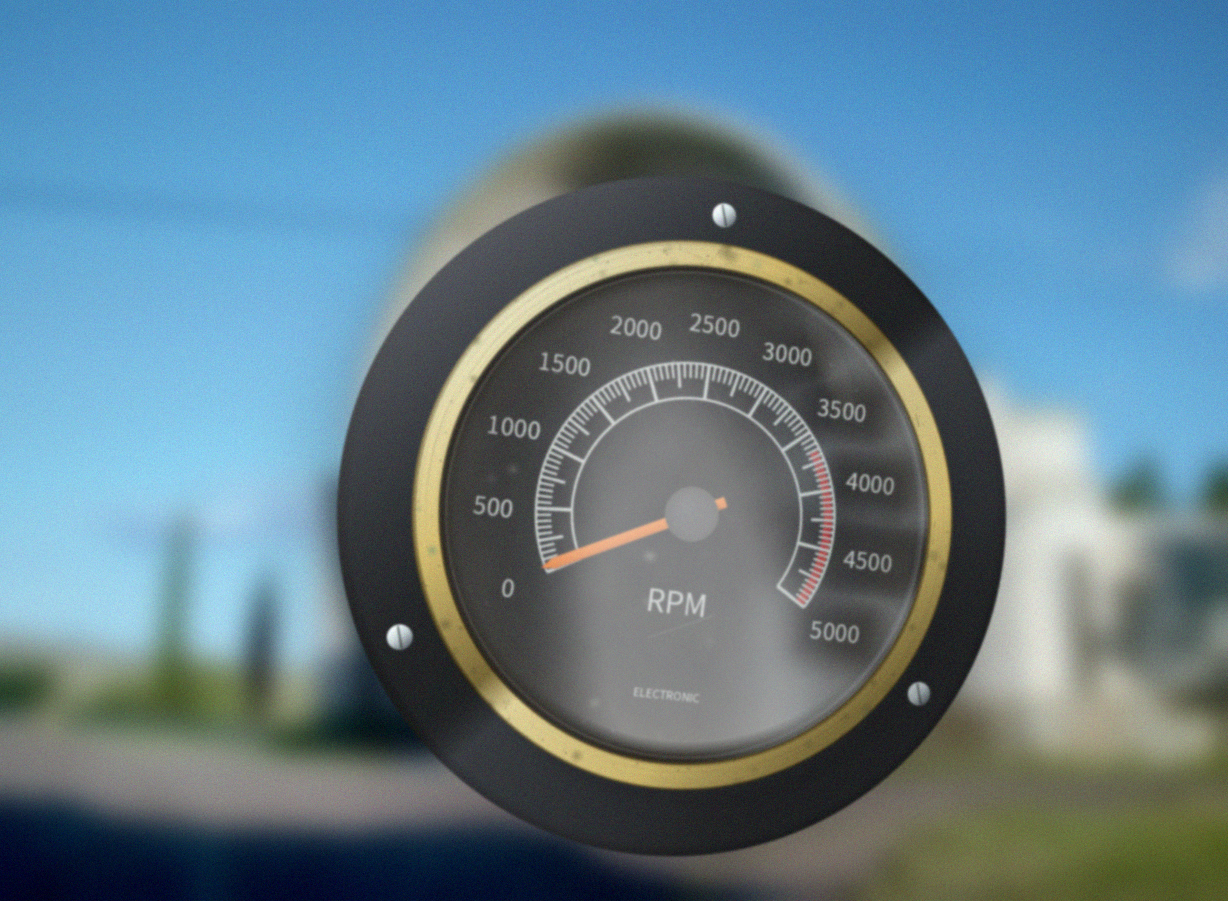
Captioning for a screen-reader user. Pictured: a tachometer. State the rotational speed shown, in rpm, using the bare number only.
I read 50
